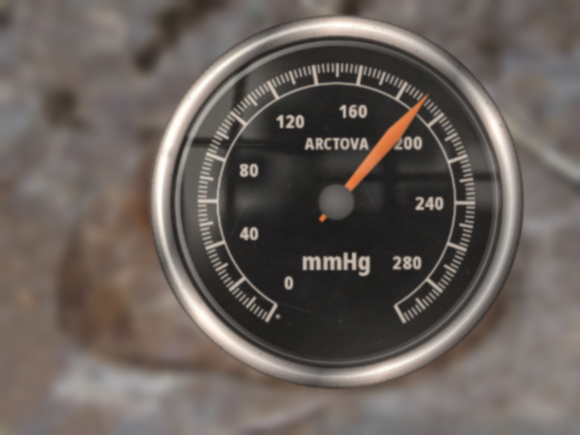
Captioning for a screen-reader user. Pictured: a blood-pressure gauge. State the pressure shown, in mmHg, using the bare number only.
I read 190
